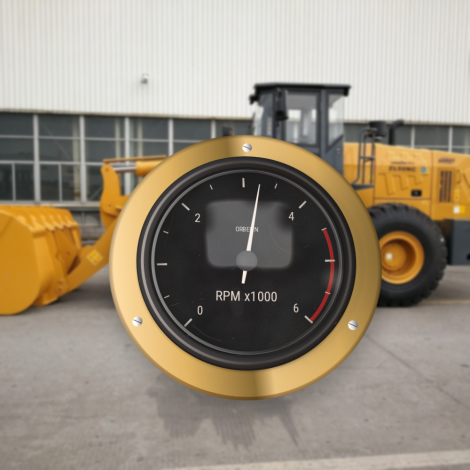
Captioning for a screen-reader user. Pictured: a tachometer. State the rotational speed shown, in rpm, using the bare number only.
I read 3250
